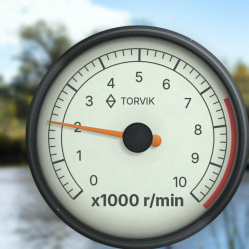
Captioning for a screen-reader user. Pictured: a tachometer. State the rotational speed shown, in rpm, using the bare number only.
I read 2000
